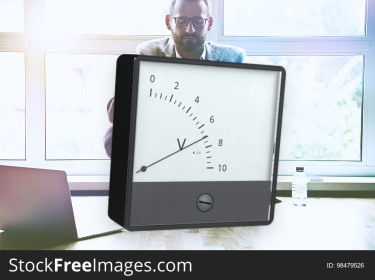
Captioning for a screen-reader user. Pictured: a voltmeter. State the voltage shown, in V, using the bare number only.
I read 7
